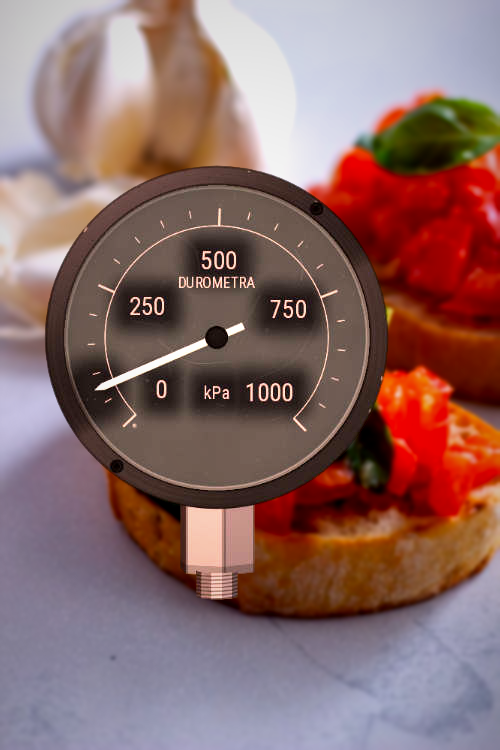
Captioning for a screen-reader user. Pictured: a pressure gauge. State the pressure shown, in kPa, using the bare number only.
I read 75
